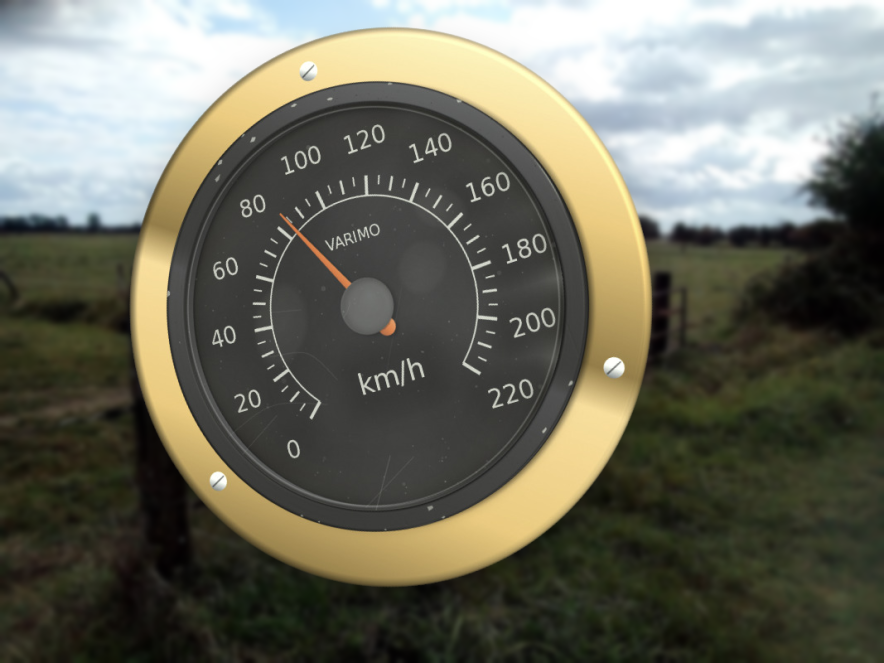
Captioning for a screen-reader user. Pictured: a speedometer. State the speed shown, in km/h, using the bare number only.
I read 85
